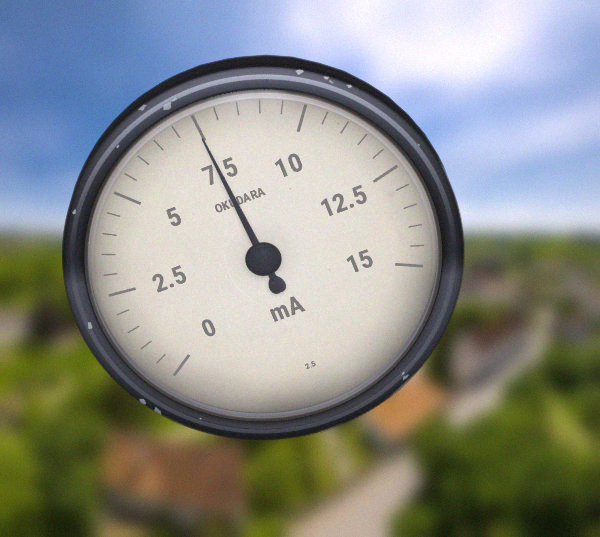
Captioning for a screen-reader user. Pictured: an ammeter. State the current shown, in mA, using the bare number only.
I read 7.5
